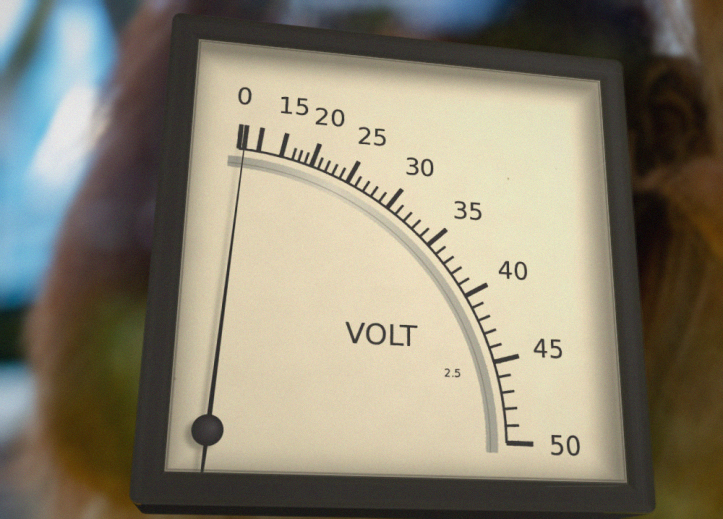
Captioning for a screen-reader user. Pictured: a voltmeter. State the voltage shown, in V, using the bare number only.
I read 5
